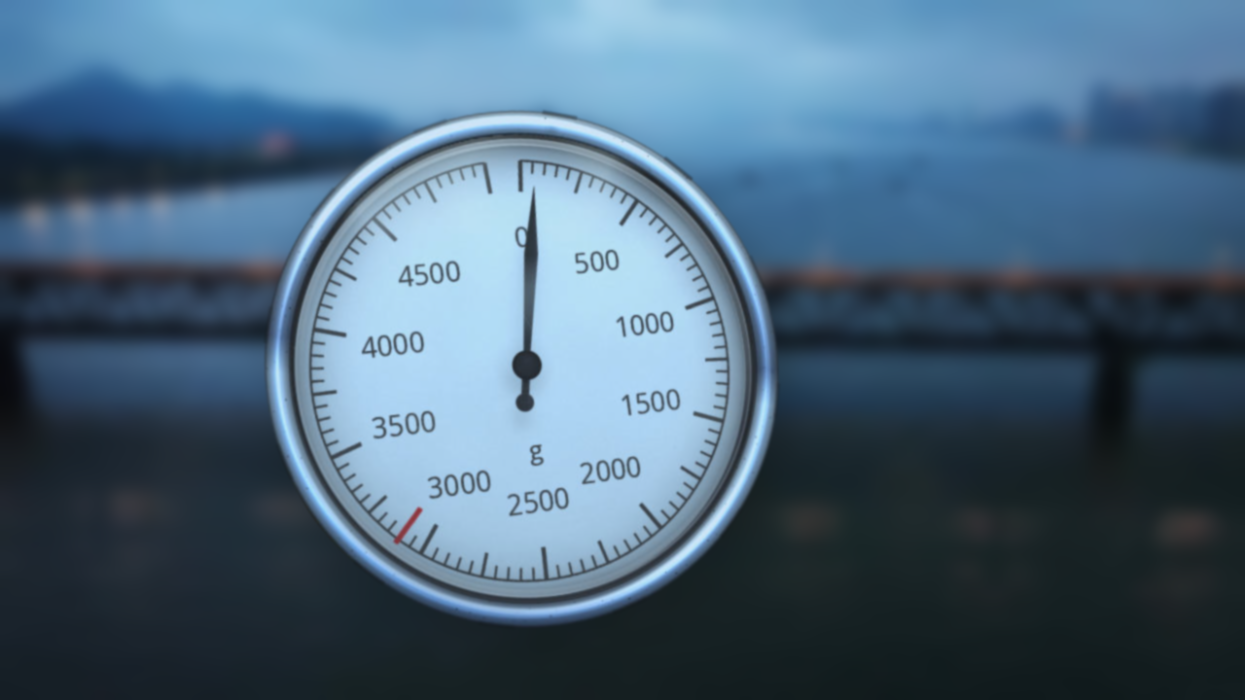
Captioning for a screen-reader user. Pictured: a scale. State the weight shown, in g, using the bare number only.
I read 50
